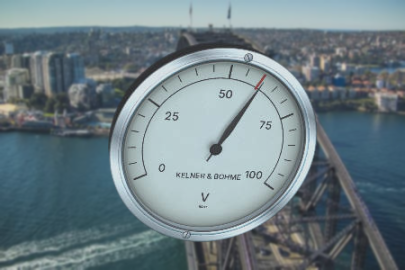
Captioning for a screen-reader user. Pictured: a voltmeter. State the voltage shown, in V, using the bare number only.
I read 60
